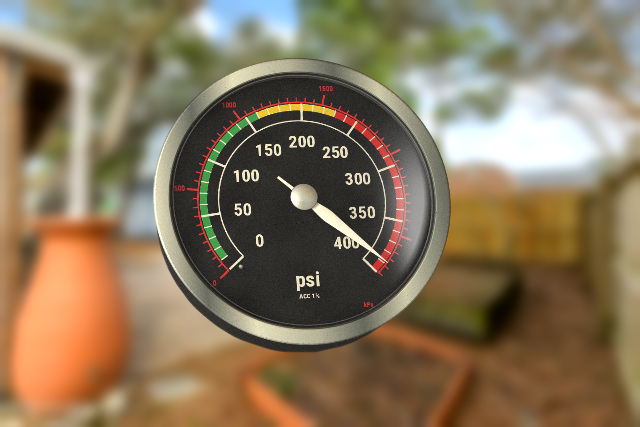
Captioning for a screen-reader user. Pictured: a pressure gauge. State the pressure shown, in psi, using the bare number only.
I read 390
